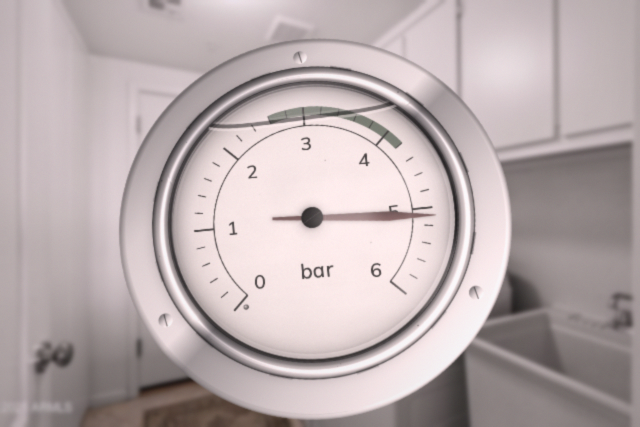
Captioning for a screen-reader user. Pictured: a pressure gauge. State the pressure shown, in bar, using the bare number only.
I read 5.1
